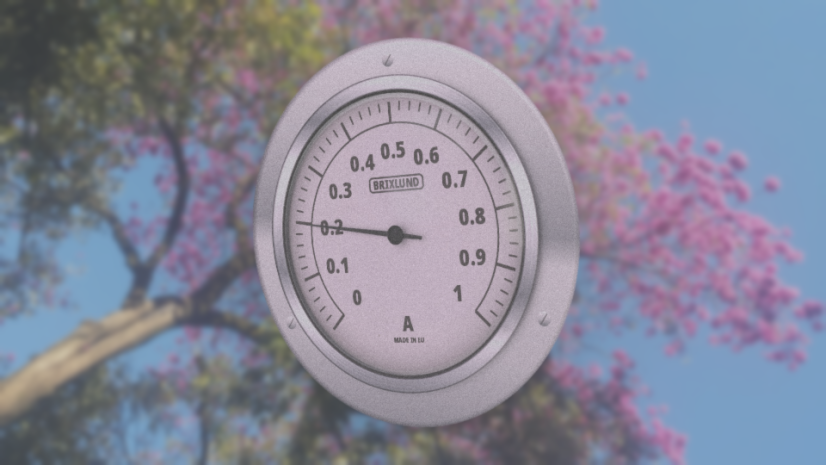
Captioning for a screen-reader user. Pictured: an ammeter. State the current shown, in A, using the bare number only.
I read 0.2
